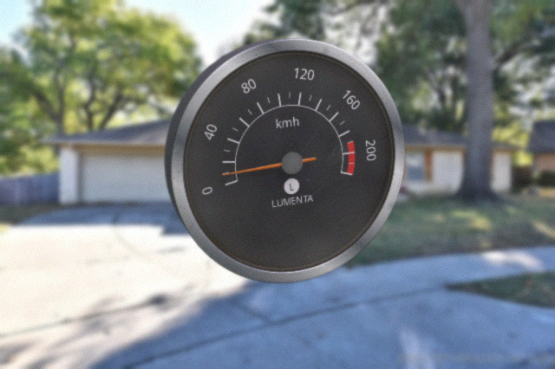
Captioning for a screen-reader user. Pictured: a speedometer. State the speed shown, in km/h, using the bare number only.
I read 10
